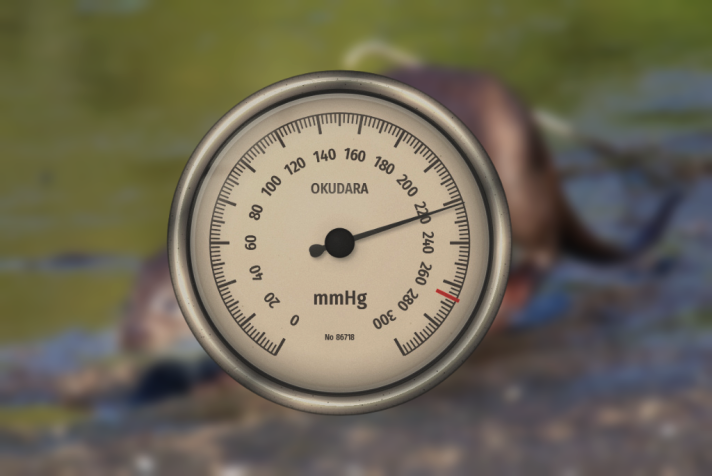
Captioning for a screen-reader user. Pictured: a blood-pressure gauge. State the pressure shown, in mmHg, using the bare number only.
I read 222
